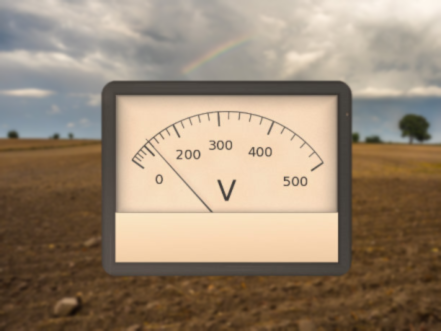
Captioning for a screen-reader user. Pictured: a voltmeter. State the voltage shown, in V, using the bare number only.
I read 120
